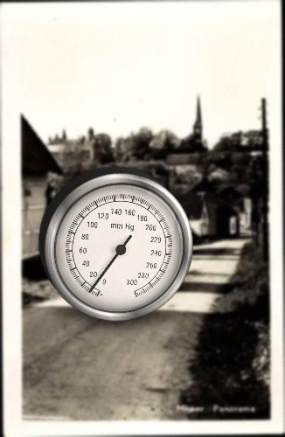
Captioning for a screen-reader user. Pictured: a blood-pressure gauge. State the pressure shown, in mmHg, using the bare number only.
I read 10
